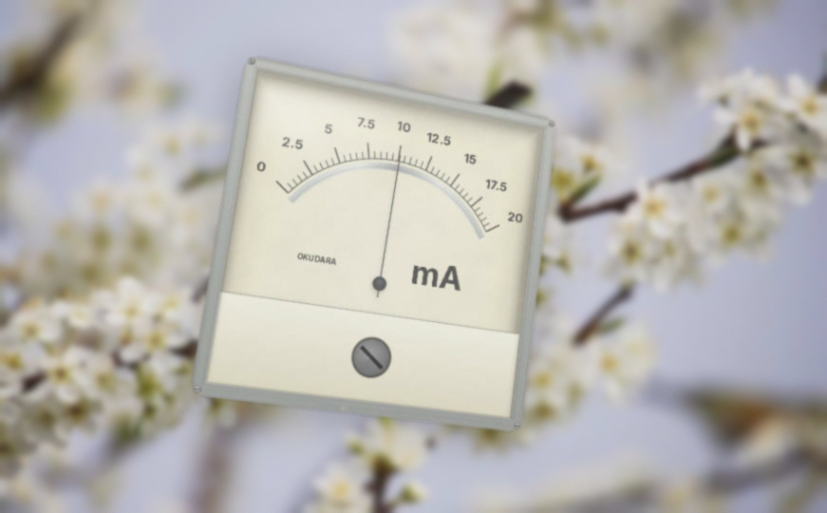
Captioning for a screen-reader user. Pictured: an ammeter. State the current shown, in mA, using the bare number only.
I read 10
